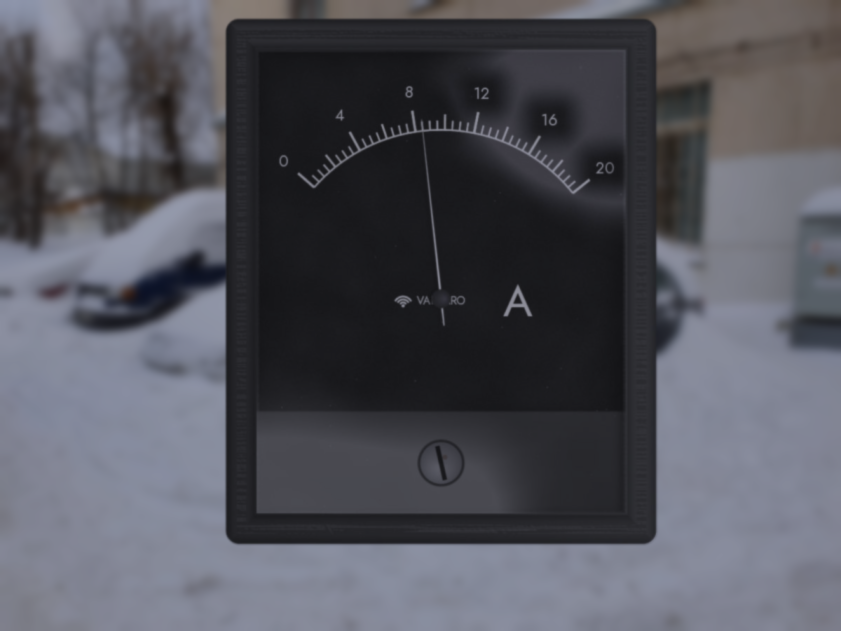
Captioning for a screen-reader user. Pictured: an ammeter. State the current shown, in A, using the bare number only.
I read 8.5
